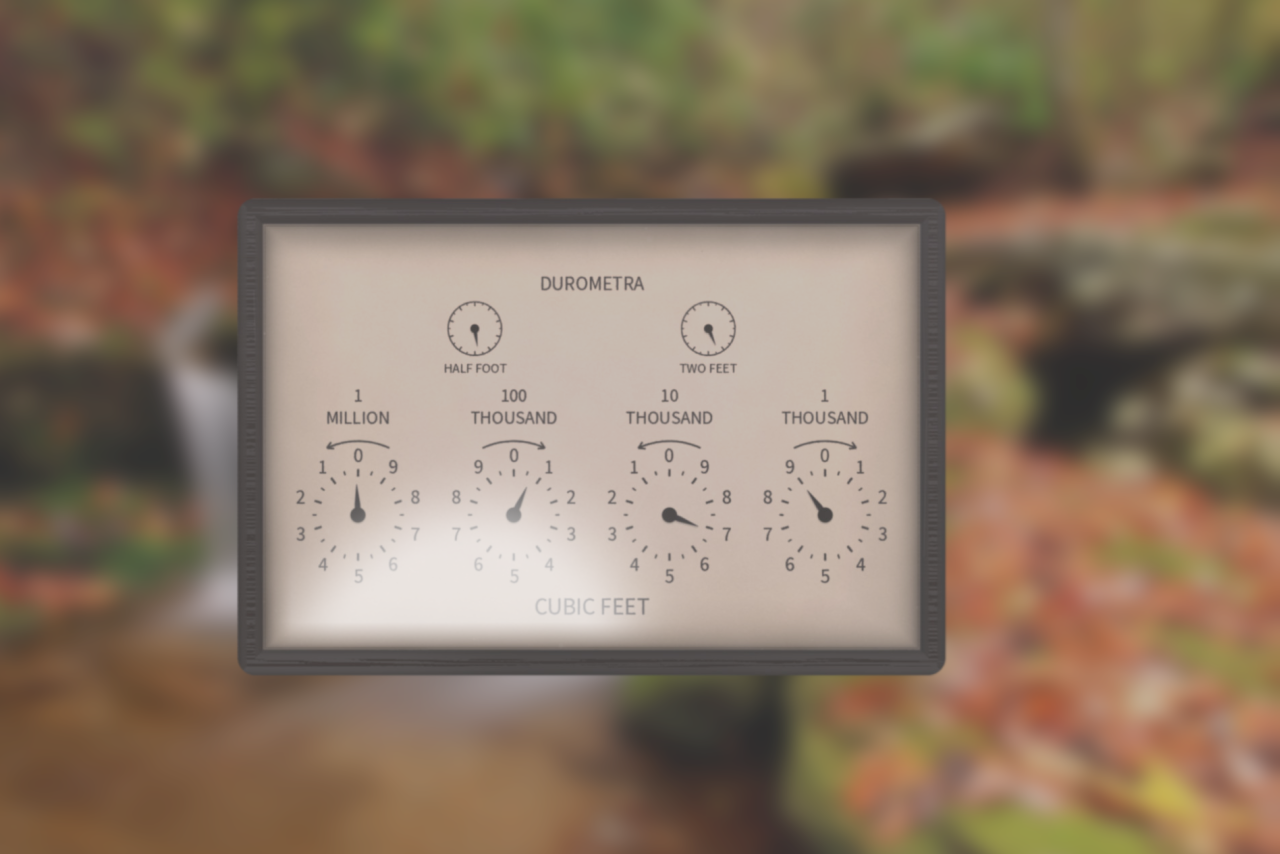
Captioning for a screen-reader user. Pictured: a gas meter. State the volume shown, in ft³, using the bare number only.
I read 6900
